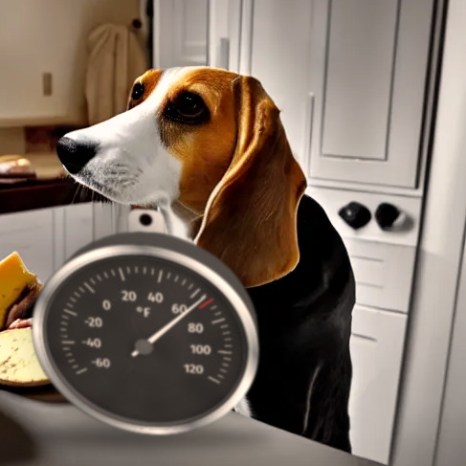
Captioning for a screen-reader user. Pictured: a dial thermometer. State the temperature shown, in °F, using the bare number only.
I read 64
